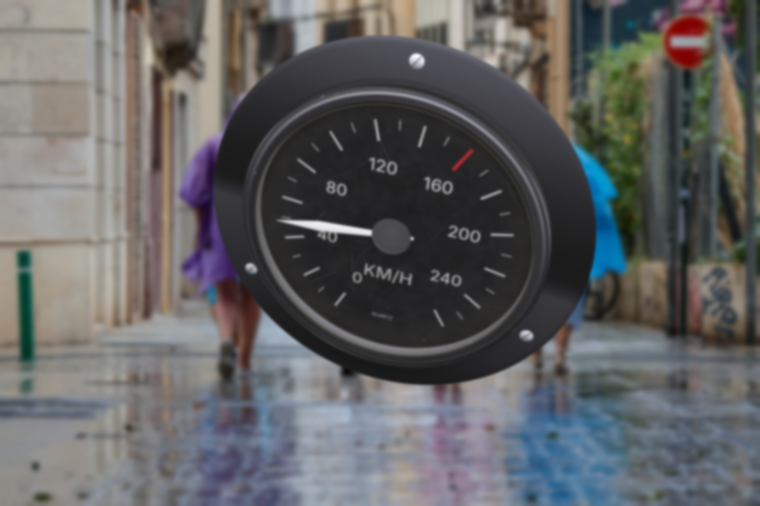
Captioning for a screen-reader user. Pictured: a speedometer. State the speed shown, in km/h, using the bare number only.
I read 50
